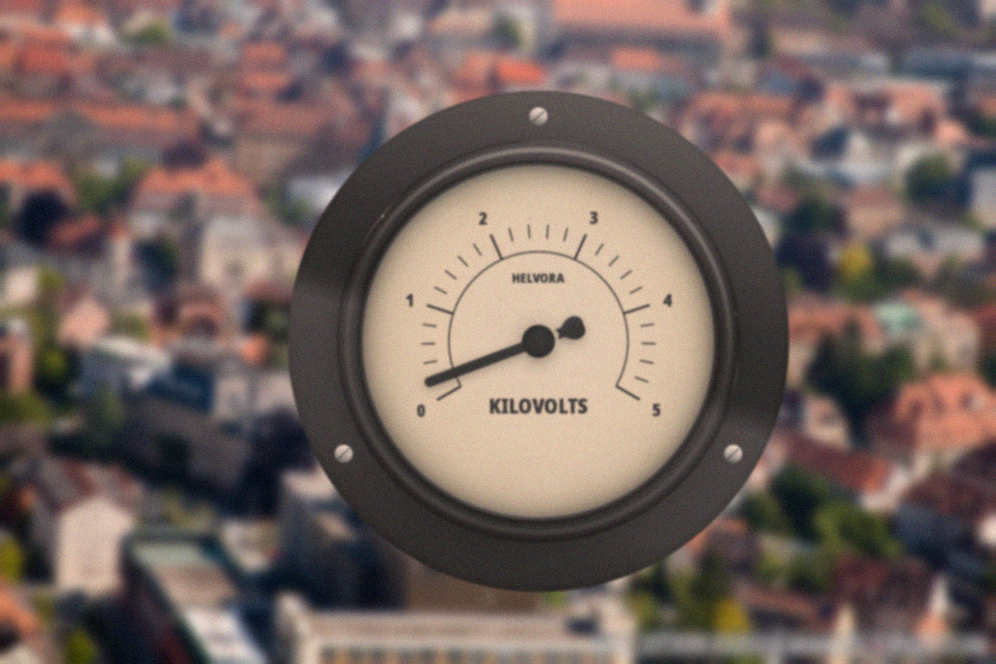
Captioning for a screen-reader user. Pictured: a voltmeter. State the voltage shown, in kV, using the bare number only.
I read 0.2
